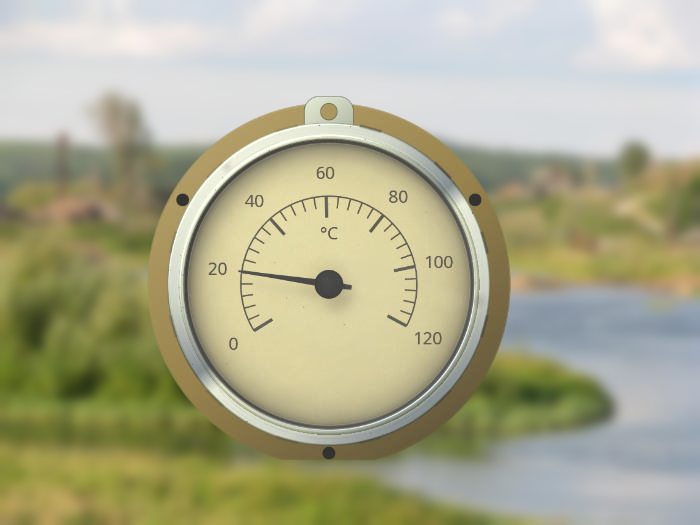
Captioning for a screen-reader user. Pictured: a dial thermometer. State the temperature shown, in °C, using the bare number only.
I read 20
